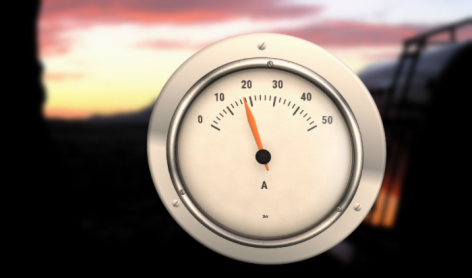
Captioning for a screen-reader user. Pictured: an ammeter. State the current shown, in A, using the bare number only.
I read 18
